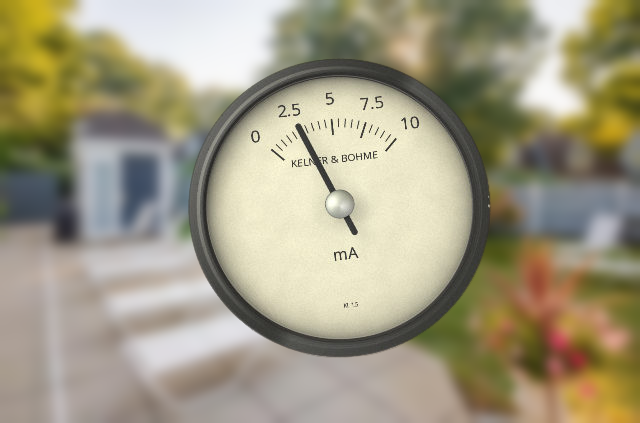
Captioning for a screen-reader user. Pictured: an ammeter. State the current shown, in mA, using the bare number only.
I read 2.5
